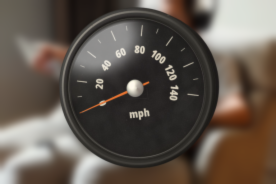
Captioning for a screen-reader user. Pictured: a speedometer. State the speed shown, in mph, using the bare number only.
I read 0
